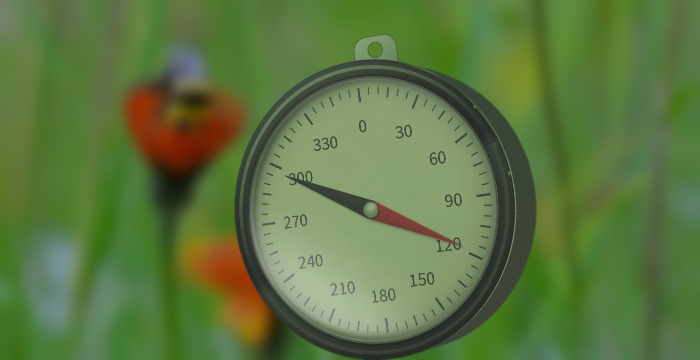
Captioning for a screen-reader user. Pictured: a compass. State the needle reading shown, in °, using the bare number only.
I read 117.5
